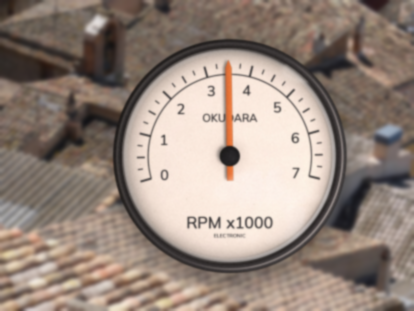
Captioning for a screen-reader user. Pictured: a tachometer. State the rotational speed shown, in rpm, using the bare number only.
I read 3500
